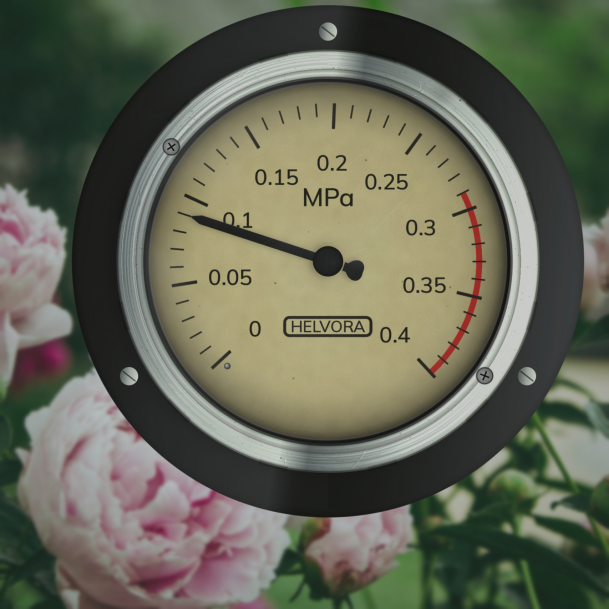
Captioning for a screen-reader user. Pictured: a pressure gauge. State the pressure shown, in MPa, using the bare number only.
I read 0.09
